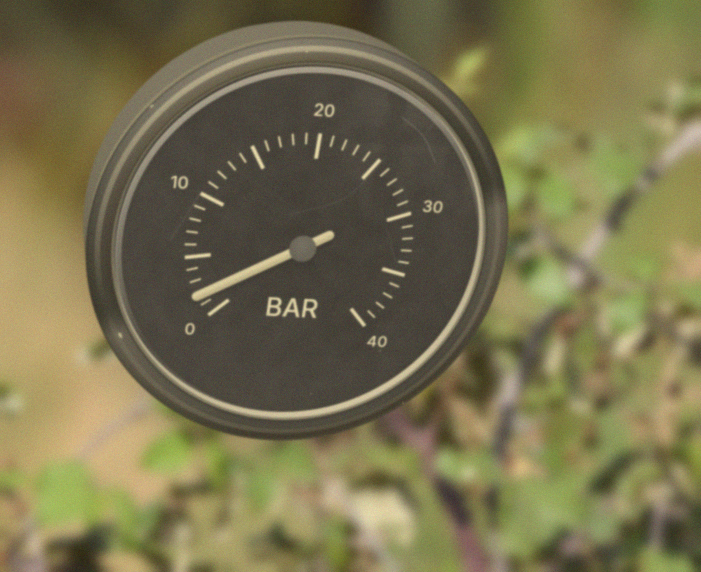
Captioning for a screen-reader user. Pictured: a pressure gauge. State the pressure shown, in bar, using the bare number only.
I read 2
